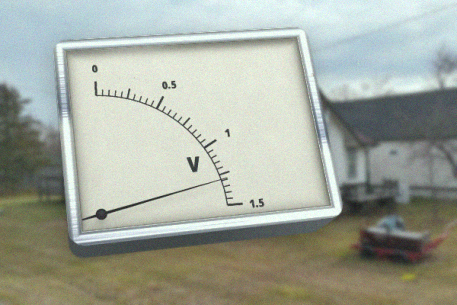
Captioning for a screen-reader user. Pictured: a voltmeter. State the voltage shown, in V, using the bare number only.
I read 1.3
